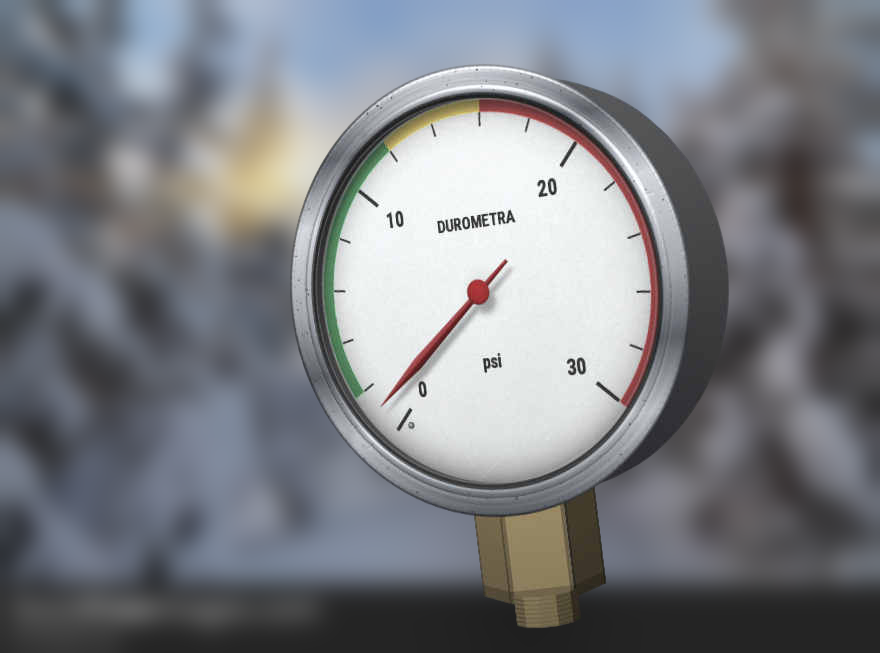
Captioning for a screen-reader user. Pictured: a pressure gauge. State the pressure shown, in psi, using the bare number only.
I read 1
